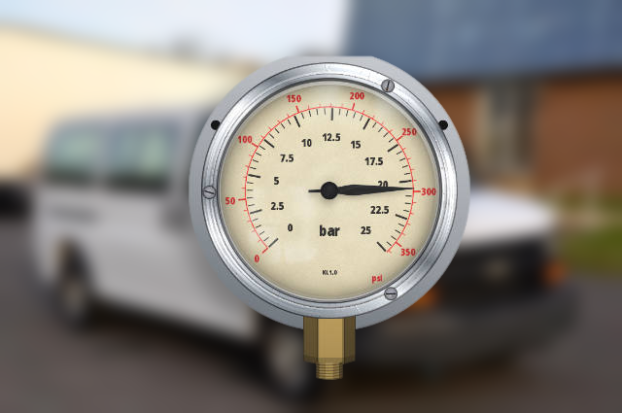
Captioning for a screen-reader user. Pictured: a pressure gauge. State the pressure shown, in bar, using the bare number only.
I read 20.5
